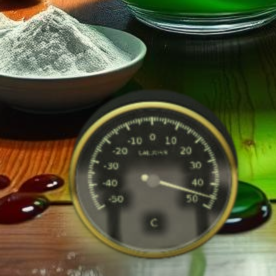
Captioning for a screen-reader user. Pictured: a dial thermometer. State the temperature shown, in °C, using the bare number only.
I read 45
